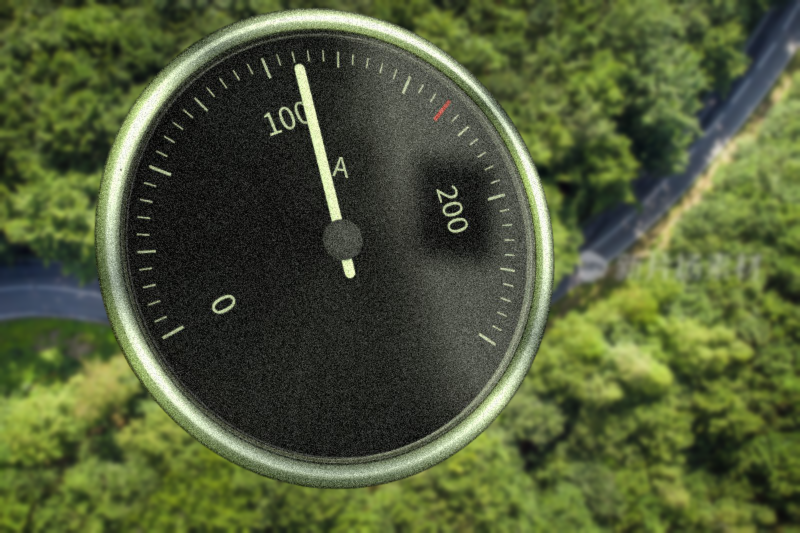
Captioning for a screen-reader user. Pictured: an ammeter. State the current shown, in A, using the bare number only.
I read 110
